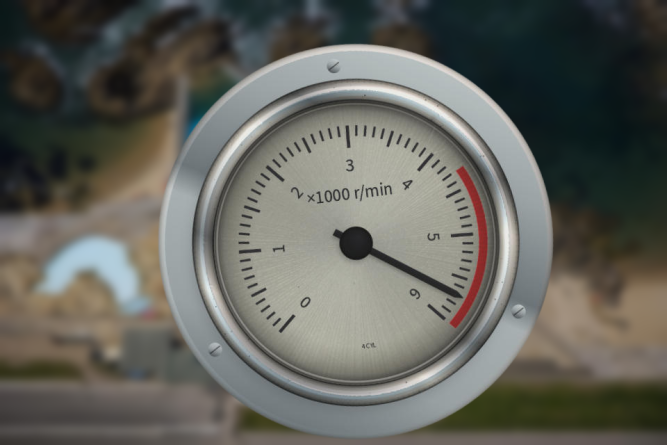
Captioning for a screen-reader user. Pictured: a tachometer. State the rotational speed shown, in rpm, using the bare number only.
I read 5700
